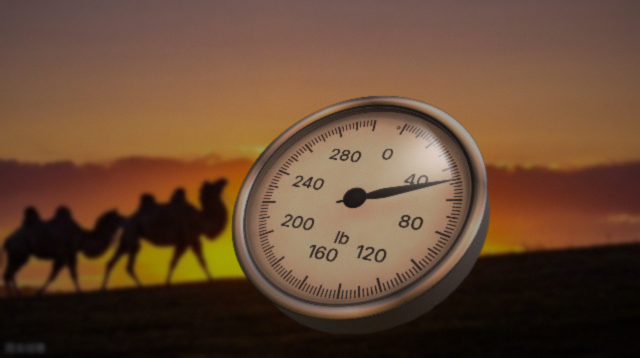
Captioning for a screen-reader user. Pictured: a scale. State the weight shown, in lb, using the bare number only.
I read 50
